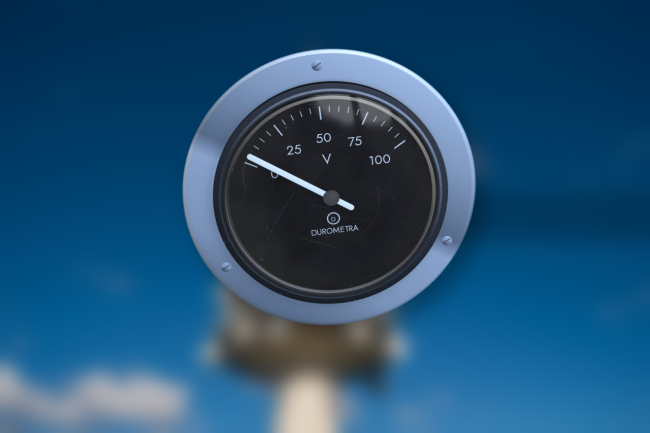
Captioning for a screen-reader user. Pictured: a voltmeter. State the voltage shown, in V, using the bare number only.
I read 5
